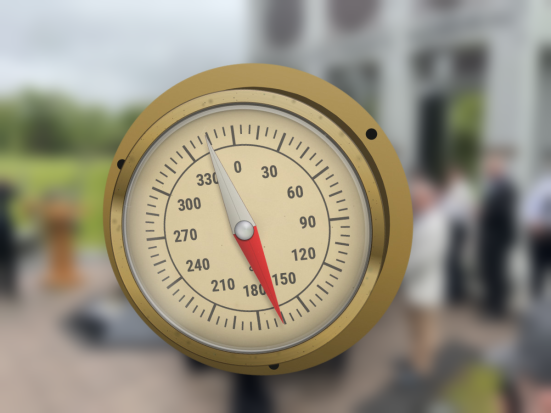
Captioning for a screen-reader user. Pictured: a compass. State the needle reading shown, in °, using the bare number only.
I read 165
